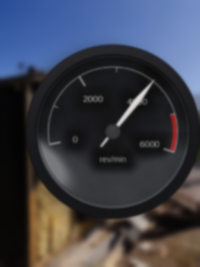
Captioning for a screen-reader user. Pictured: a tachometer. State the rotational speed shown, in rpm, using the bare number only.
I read 4000
